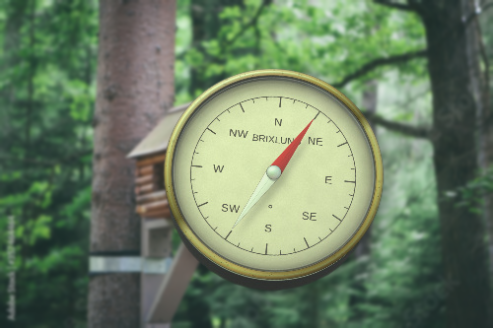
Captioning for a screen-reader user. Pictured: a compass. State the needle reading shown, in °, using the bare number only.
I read 30
